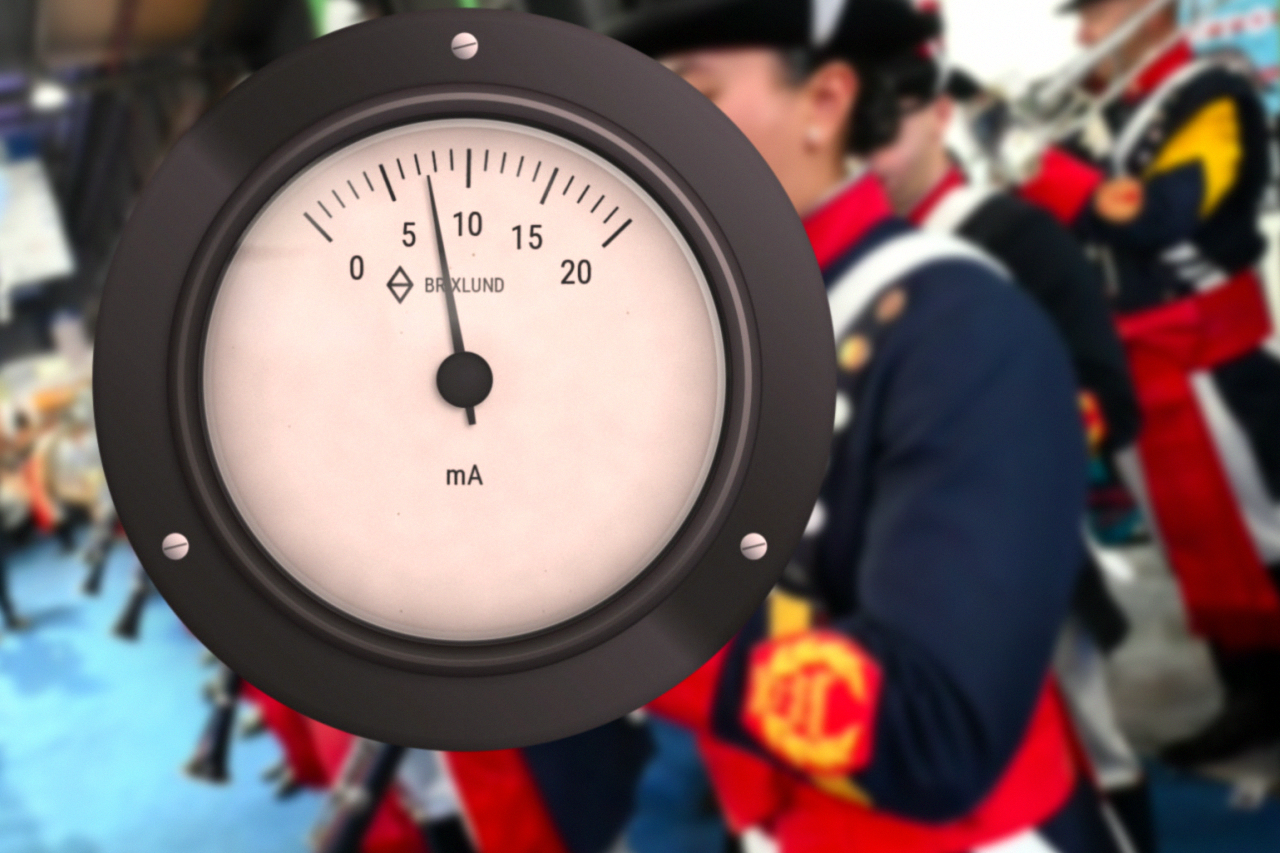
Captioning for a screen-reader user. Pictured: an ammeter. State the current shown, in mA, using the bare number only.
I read 7.5
